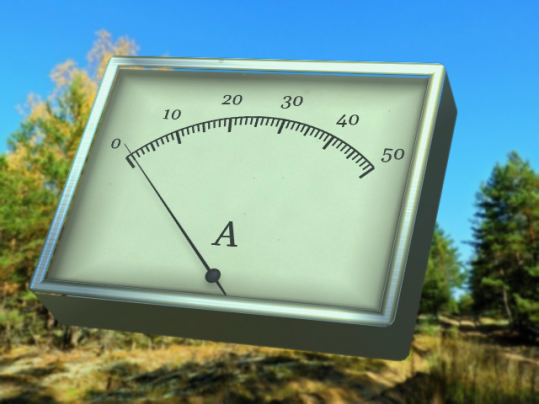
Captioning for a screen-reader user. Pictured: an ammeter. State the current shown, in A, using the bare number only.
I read 1
